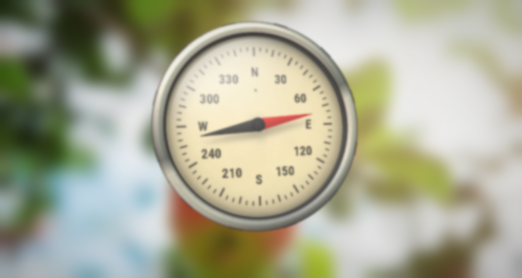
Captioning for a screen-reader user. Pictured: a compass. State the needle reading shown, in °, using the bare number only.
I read 80
